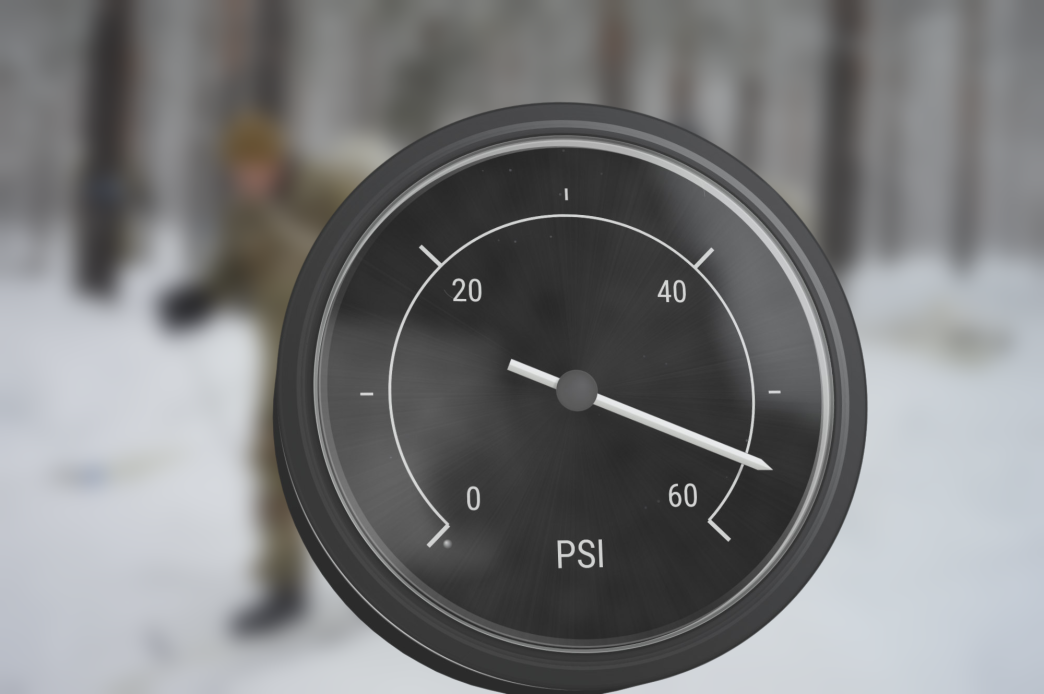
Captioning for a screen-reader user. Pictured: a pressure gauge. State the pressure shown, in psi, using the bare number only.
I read 55
